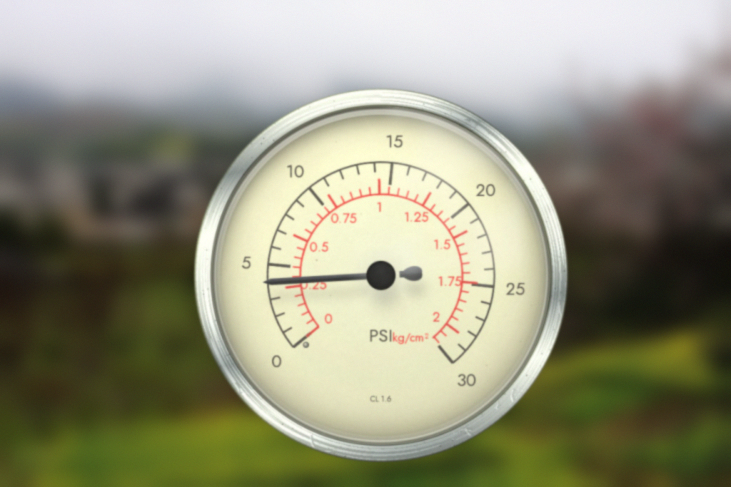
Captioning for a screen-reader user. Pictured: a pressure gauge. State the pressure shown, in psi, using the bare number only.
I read 4
